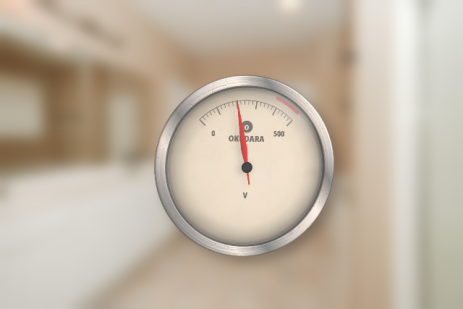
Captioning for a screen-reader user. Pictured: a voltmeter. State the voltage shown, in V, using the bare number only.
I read 200
